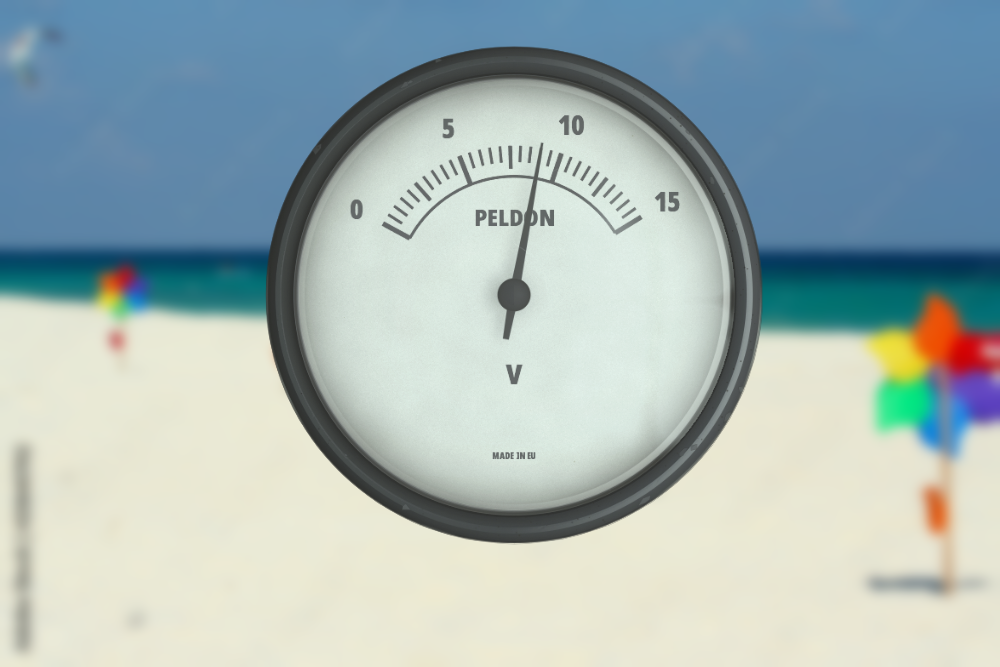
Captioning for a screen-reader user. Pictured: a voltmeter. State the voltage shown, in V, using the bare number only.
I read 9
